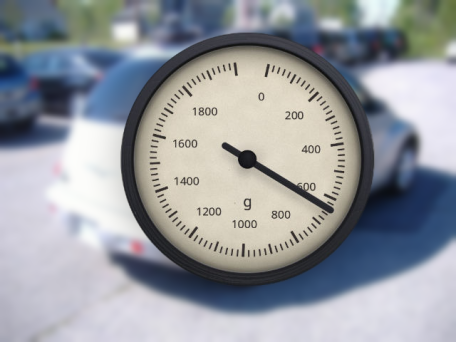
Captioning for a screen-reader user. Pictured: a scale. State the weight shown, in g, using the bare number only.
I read 640
